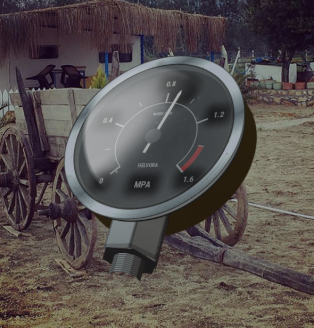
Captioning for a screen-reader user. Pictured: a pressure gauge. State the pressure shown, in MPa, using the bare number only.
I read 0.9
